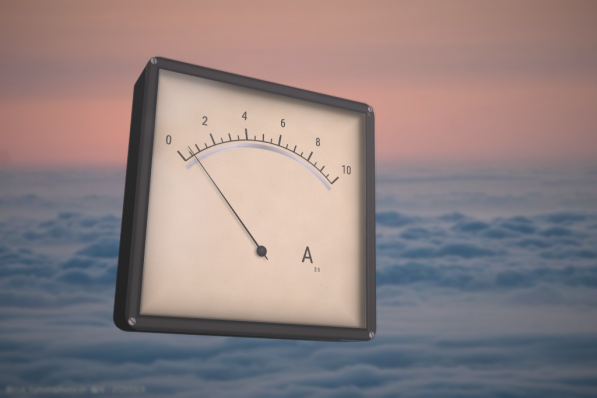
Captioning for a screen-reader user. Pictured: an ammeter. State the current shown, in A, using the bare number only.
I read 0.5
